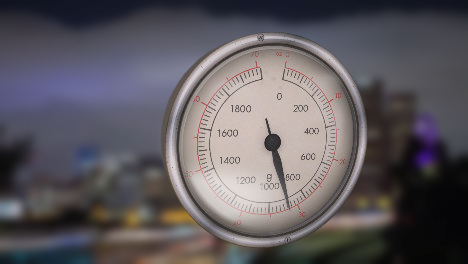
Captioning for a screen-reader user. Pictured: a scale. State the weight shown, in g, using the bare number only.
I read 900
